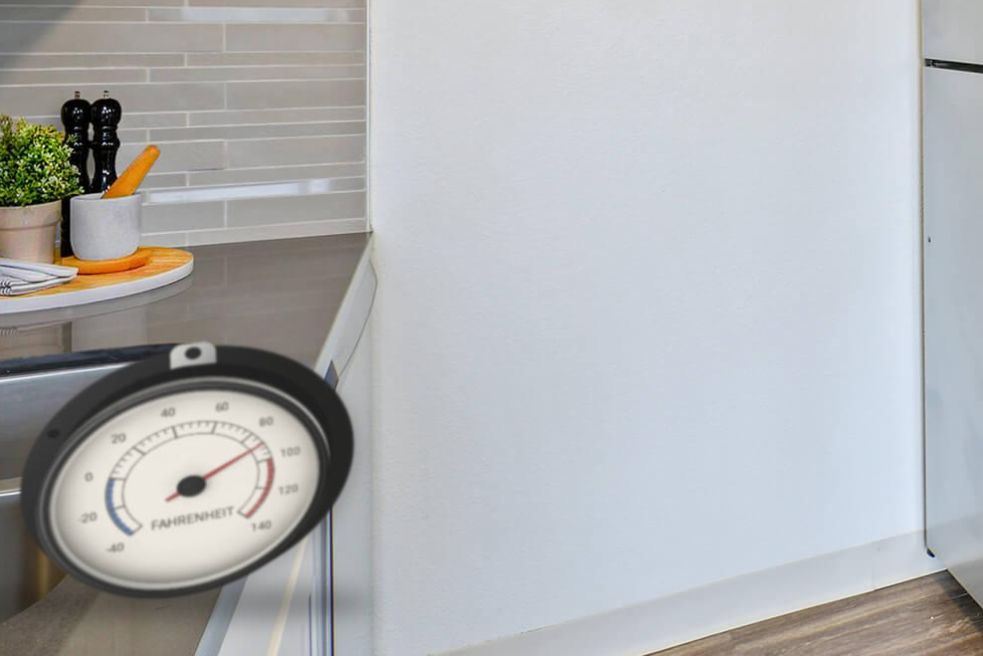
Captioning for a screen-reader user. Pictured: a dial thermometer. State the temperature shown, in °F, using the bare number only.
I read 88
